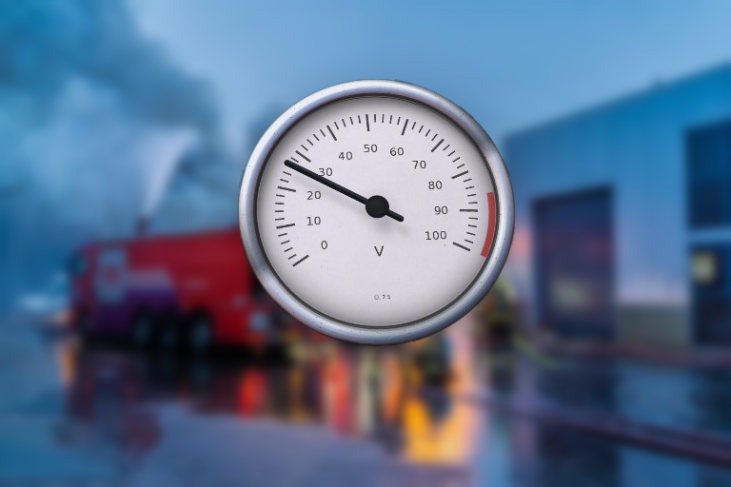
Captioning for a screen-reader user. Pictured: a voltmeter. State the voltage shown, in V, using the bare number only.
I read 26
